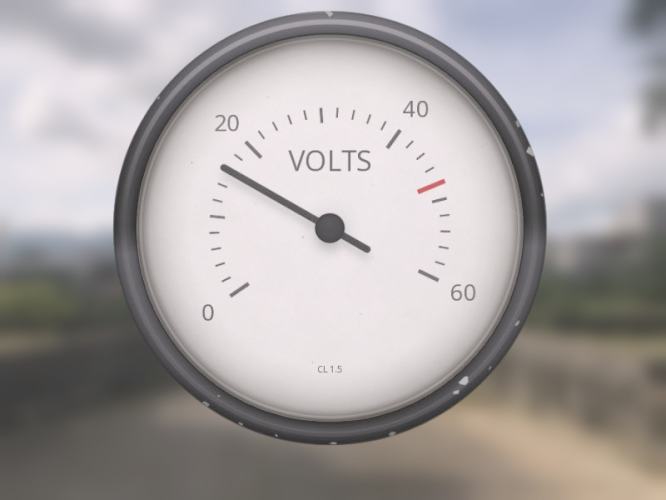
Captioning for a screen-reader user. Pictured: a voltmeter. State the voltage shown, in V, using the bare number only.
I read 16
